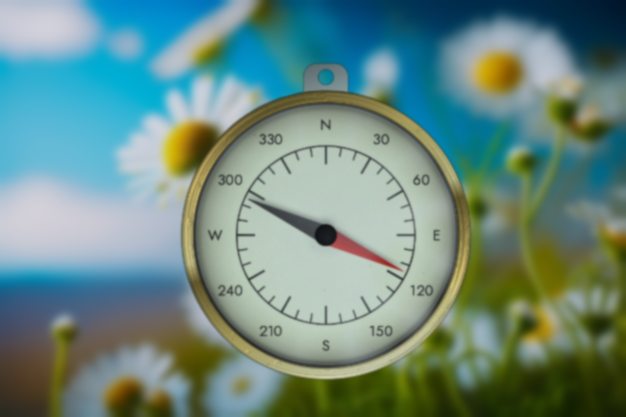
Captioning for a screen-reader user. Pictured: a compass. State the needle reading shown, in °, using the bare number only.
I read 115
